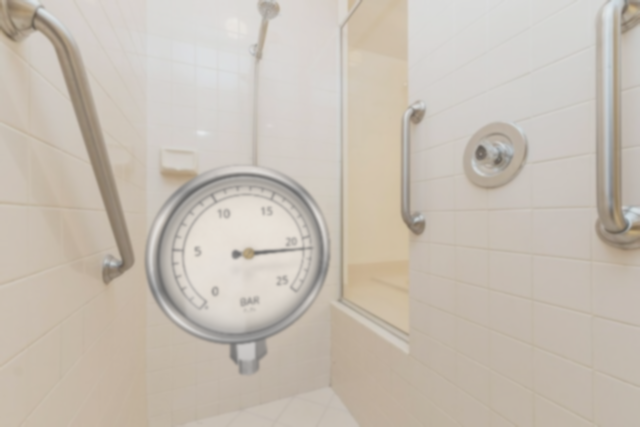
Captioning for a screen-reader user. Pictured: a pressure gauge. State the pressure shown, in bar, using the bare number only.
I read 21
